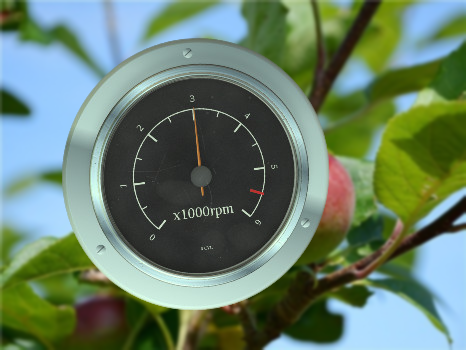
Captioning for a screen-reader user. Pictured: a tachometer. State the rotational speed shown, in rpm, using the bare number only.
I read 3000
